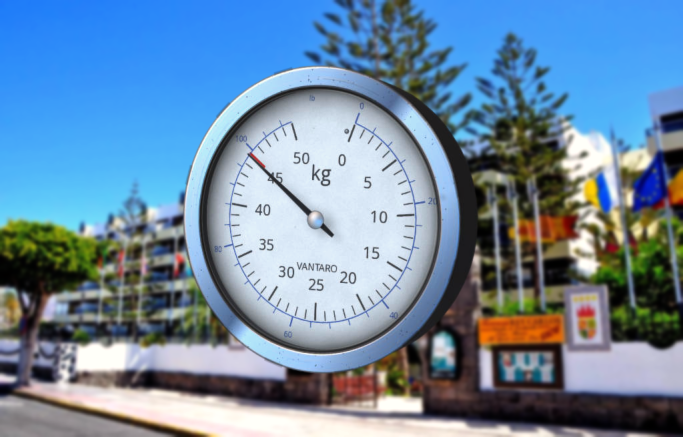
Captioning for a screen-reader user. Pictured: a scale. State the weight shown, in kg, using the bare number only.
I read 45
